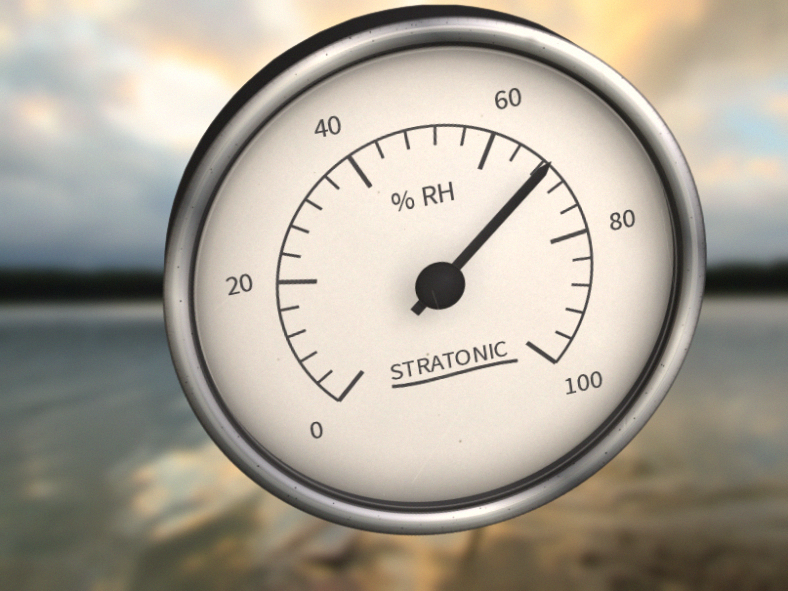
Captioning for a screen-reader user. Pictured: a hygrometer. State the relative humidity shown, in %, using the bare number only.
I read 68
